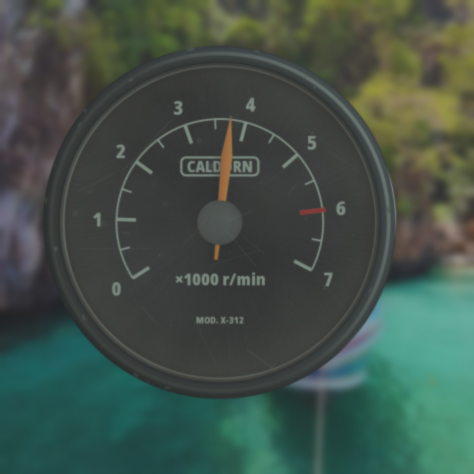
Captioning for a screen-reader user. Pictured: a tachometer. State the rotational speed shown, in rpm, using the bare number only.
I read 3750
